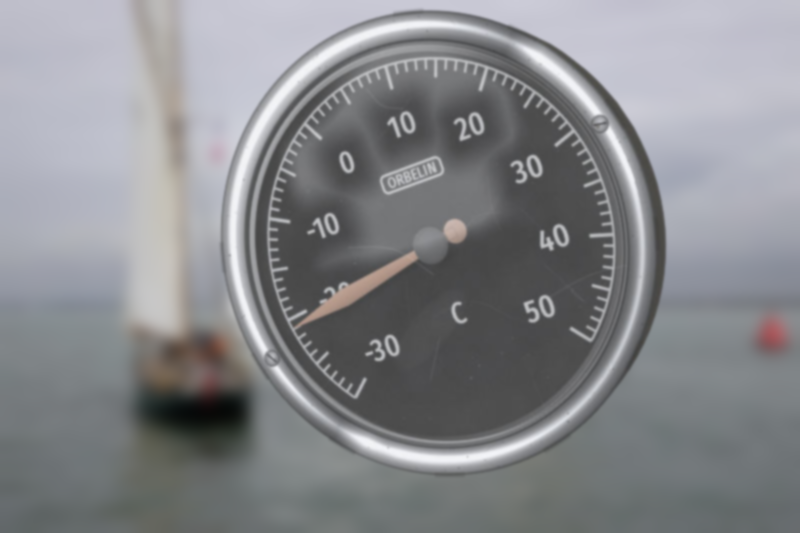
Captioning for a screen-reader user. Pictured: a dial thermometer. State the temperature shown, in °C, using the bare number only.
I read -21
